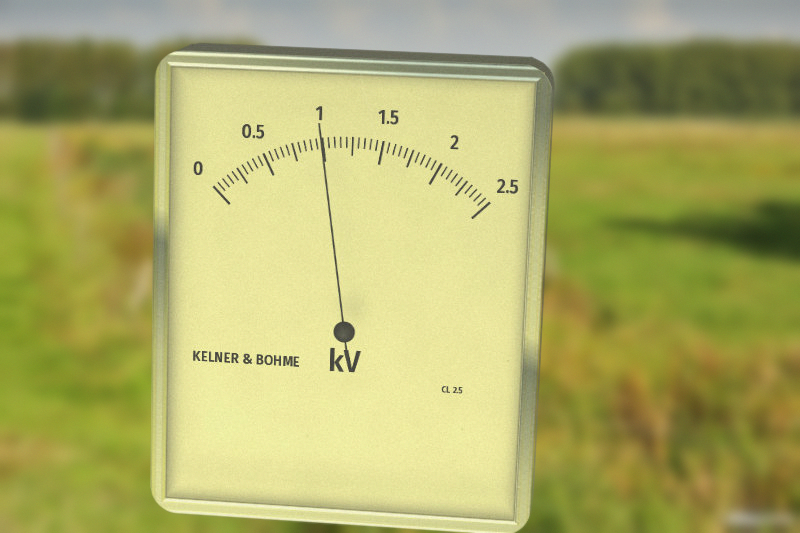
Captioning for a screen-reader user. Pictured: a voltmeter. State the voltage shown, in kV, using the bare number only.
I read 1
